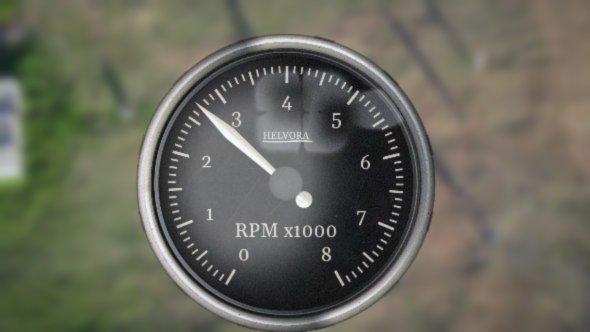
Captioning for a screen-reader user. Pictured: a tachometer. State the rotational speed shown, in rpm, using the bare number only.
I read 2700
